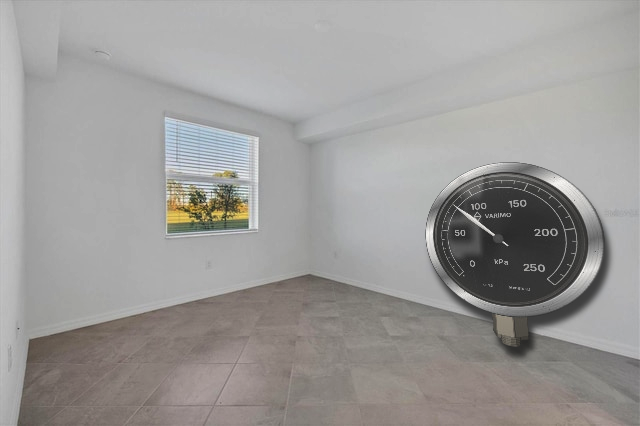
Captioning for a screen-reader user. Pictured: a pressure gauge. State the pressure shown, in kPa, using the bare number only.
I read 80
